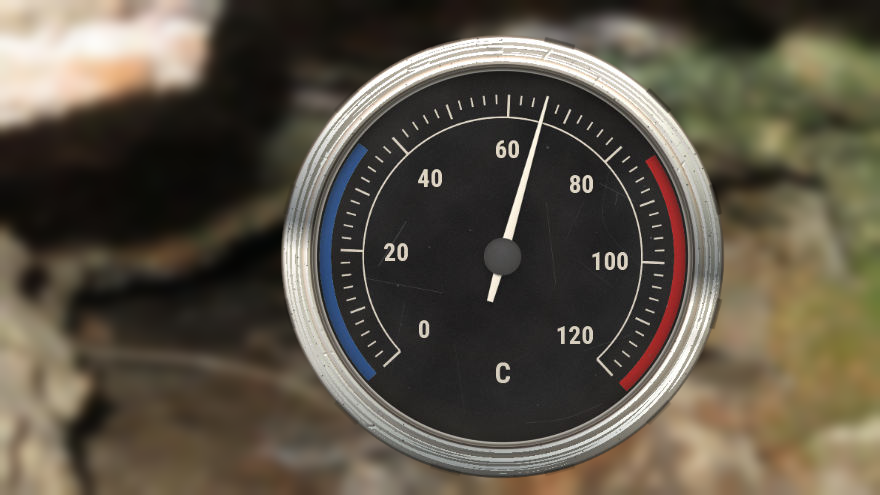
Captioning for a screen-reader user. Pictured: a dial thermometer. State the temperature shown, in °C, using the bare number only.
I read 66
